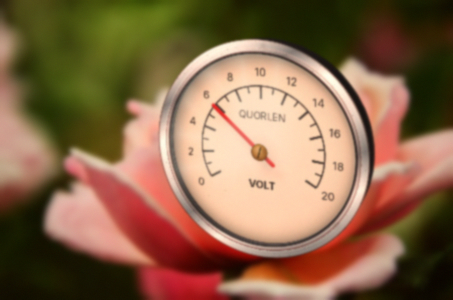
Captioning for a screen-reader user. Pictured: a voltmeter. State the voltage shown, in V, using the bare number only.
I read 6
